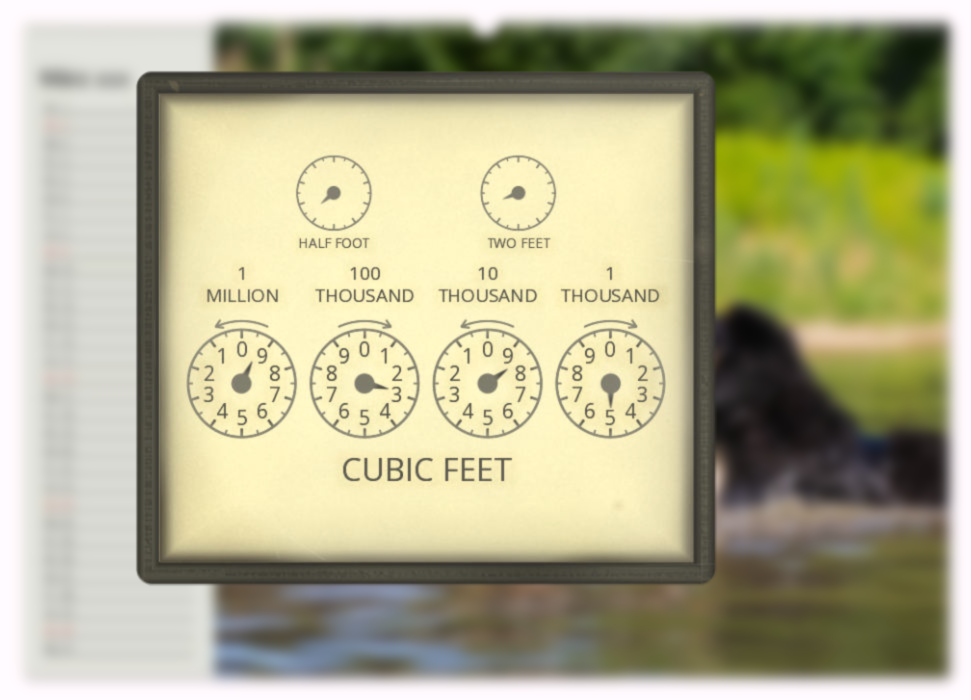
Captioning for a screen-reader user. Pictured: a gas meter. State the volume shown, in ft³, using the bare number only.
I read 928500
